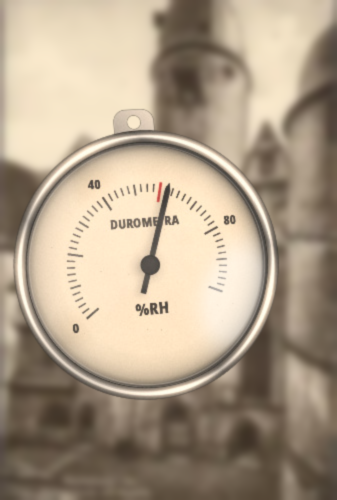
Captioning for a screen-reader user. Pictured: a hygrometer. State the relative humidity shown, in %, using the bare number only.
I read 60
